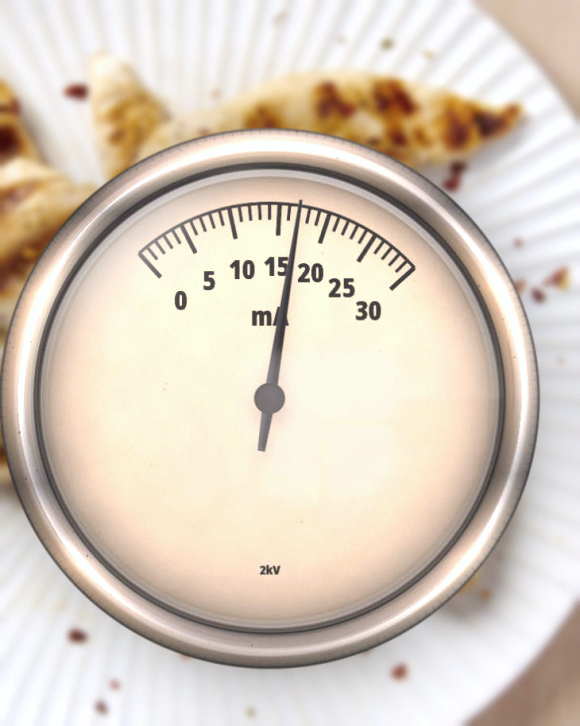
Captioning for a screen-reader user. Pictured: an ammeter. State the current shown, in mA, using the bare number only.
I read 17
